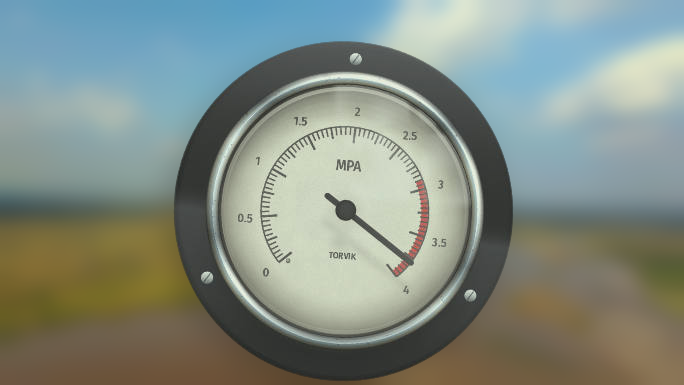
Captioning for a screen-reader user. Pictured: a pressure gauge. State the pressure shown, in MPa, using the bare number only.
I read 3.8
